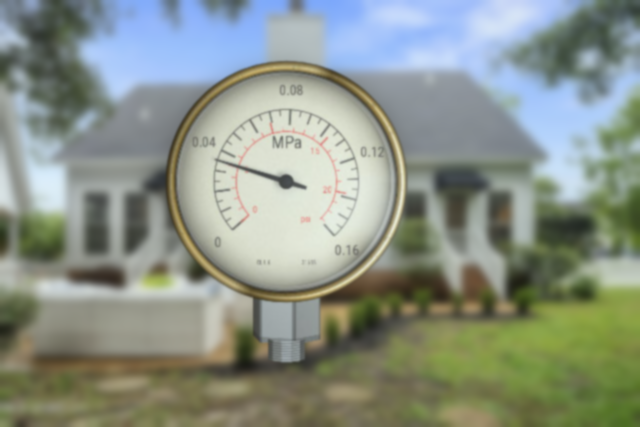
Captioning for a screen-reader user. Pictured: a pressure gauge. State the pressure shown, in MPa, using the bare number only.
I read 0.035
